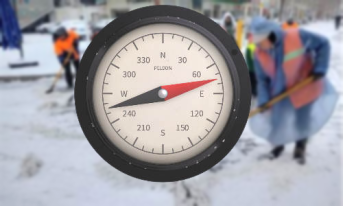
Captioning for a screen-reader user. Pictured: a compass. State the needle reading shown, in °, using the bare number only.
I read 75
